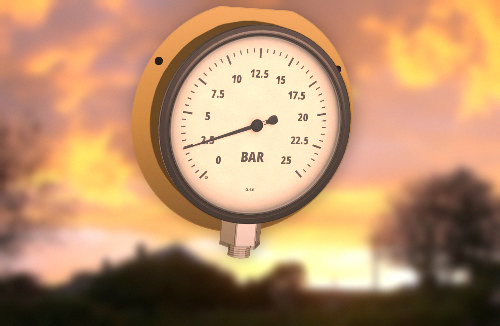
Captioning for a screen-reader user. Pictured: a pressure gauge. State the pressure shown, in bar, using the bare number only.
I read 2.5
